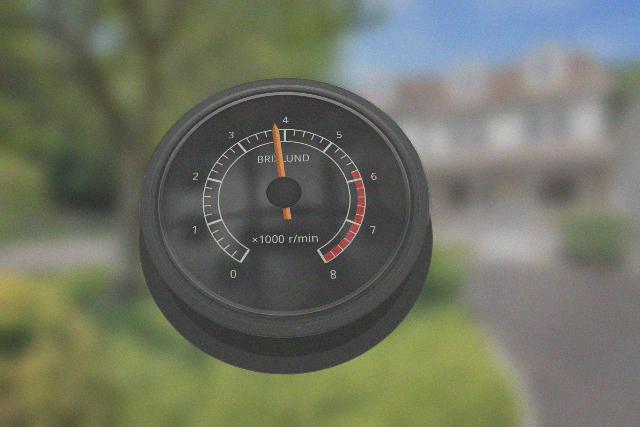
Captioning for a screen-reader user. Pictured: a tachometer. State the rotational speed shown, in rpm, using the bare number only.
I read 3800
